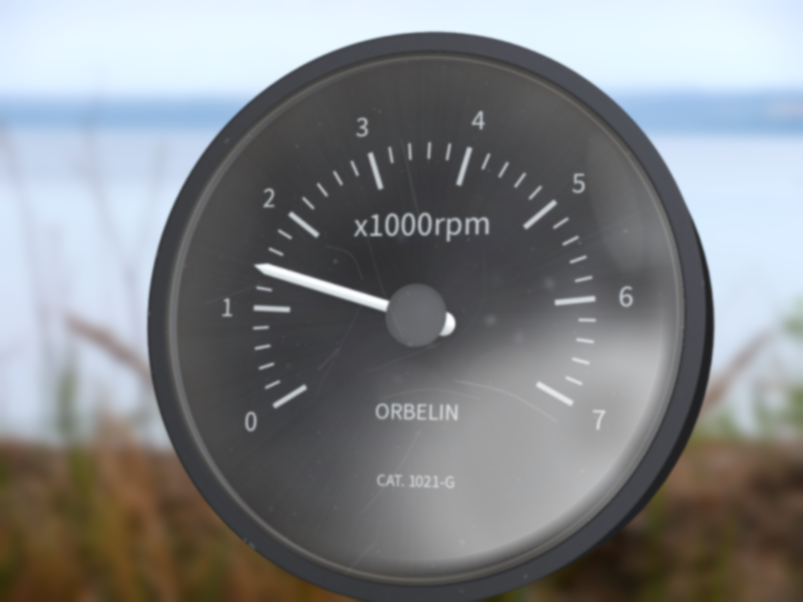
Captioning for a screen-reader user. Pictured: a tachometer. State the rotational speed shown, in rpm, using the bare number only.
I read 1400
